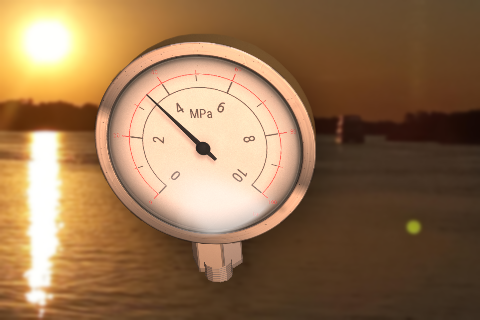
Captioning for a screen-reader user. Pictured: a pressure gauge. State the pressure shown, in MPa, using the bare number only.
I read 3.5
